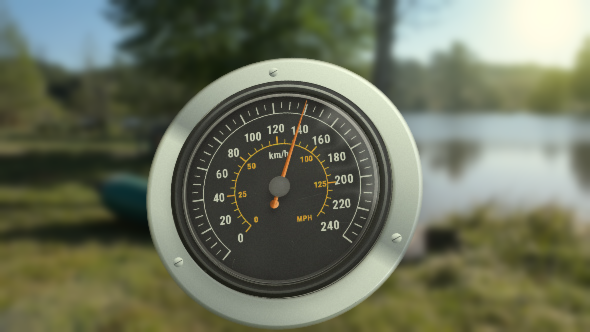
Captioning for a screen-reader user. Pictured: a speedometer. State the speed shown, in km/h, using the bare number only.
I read 140
